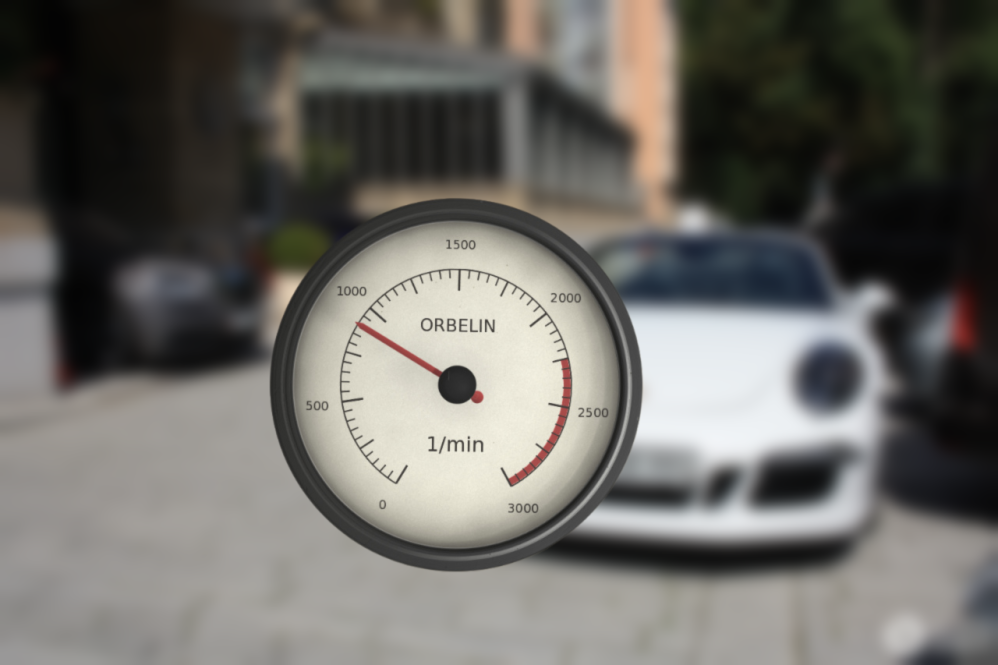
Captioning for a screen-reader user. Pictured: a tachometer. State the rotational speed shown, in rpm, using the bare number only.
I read 900
